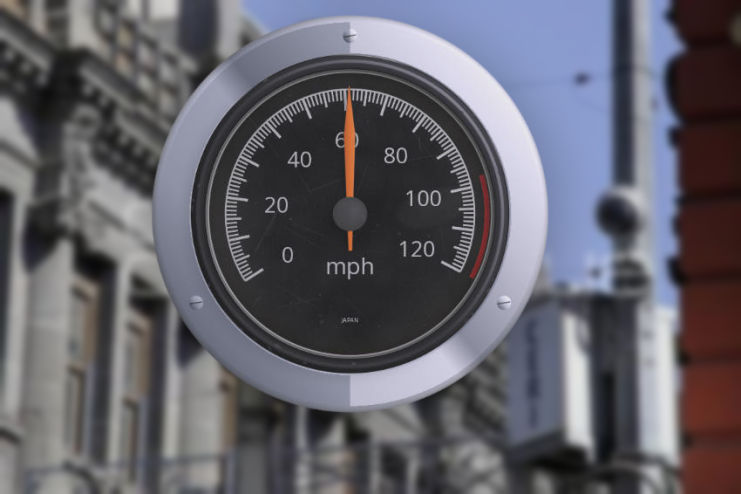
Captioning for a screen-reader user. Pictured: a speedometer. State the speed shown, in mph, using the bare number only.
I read 61
